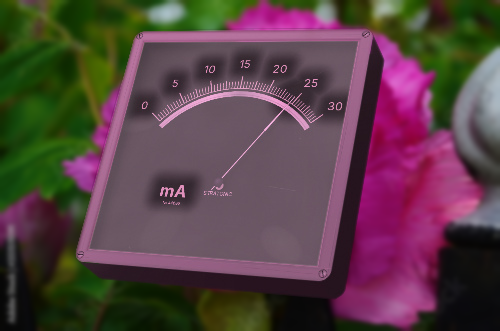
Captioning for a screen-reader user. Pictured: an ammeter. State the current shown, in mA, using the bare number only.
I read 25
